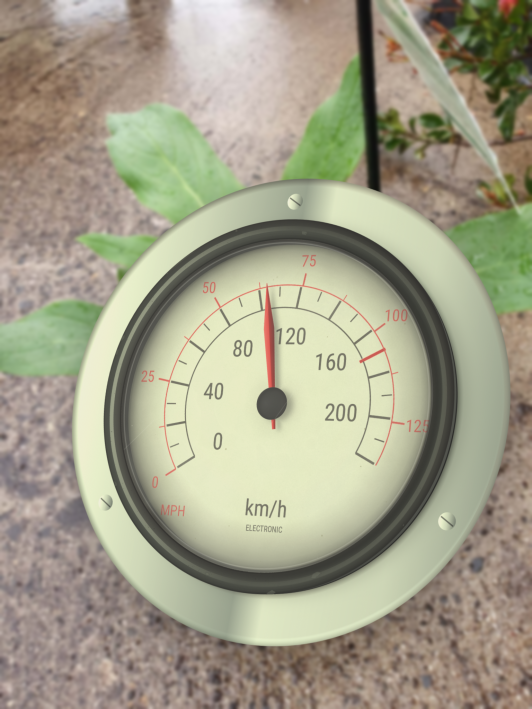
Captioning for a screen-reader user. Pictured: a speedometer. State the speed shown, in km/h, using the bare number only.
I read 105
